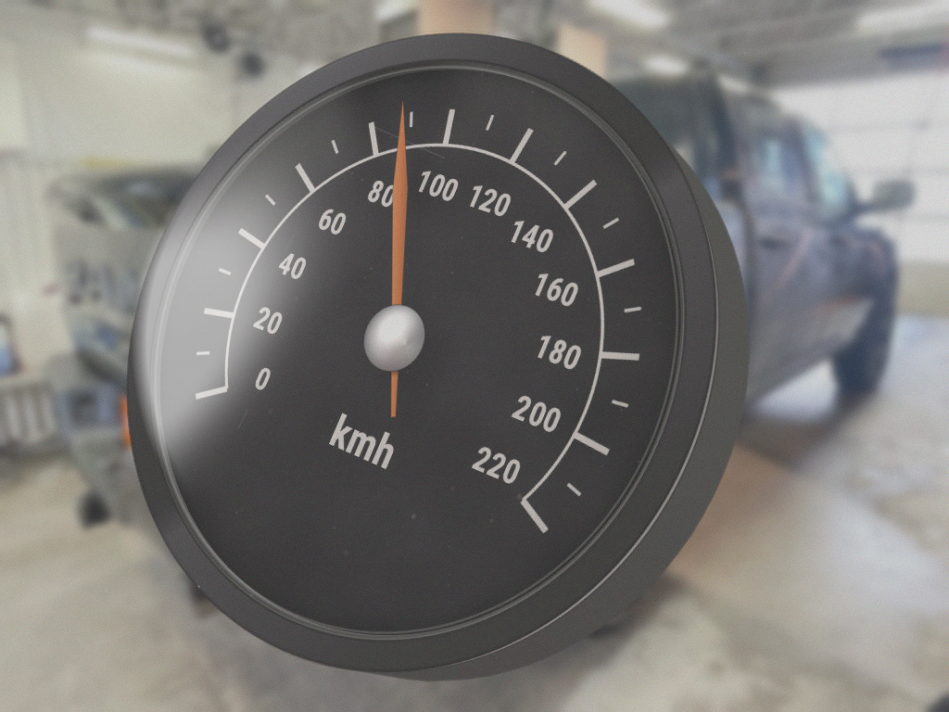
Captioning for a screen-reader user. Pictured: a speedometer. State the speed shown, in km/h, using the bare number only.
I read 90
